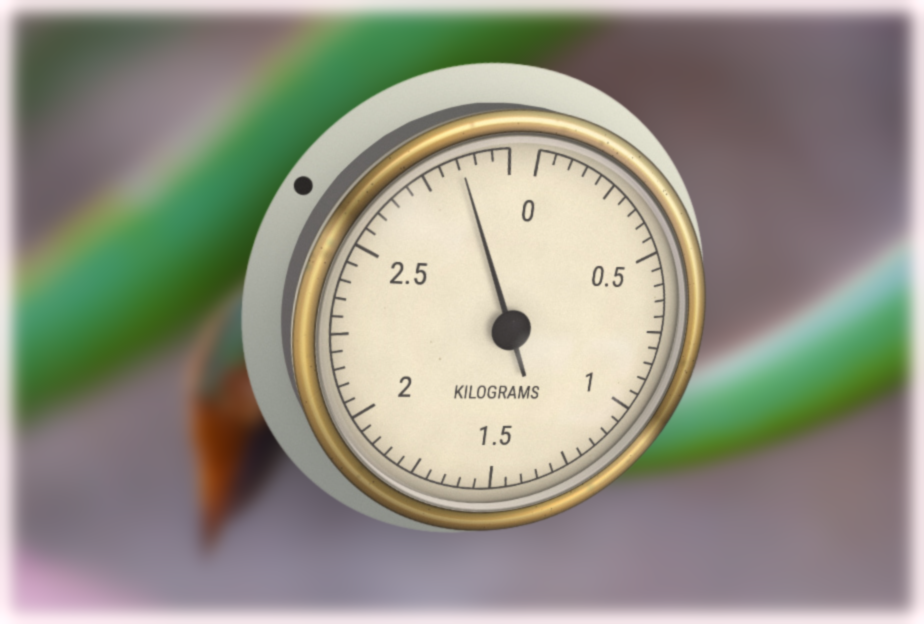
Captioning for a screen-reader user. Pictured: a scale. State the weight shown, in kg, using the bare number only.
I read 2.85
